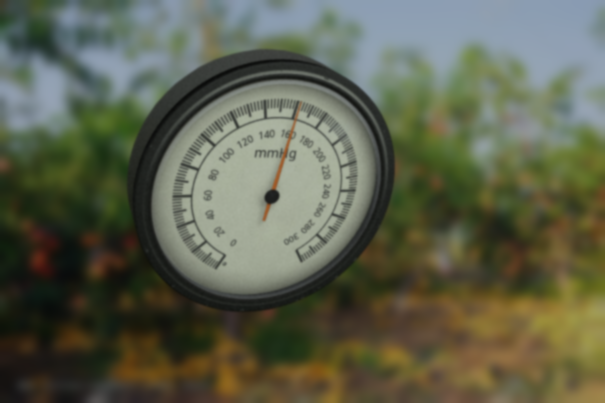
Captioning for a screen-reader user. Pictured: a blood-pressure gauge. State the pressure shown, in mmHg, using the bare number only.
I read 160
